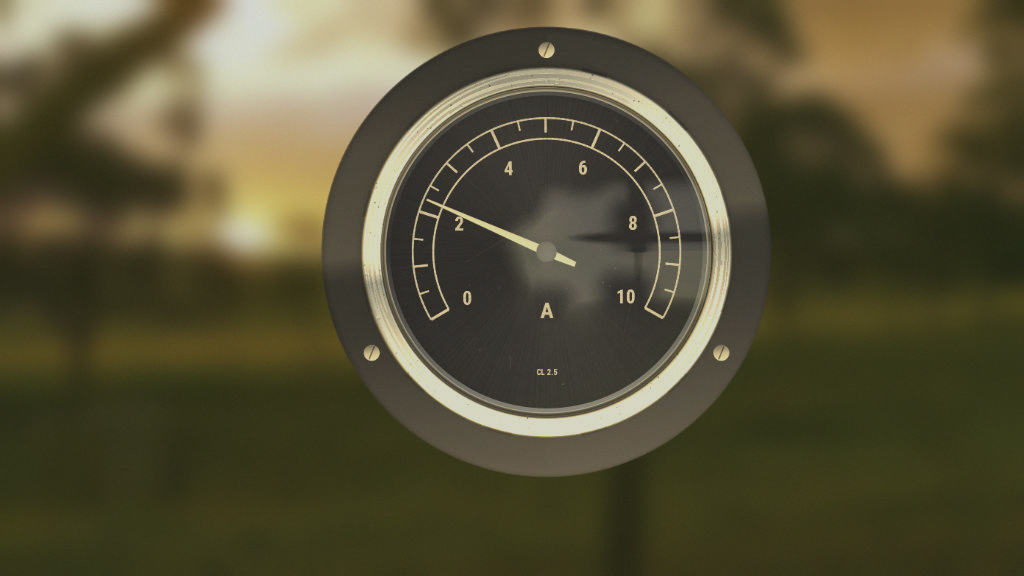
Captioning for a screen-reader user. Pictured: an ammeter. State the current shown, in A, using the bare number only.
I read 2.25
